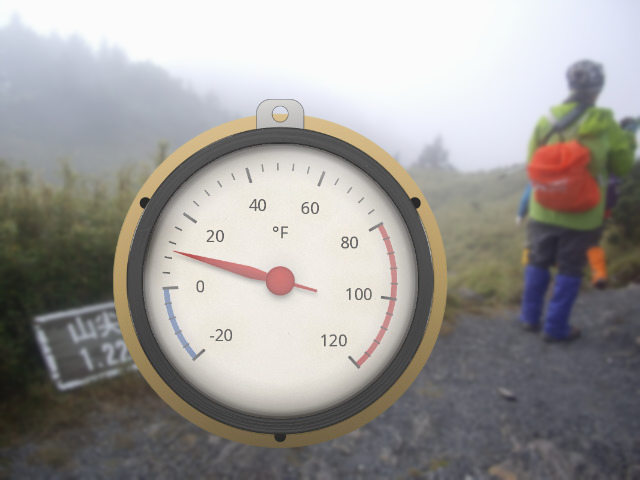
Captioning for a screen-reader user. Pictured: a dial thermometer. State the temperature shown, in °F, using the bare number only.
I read 10
